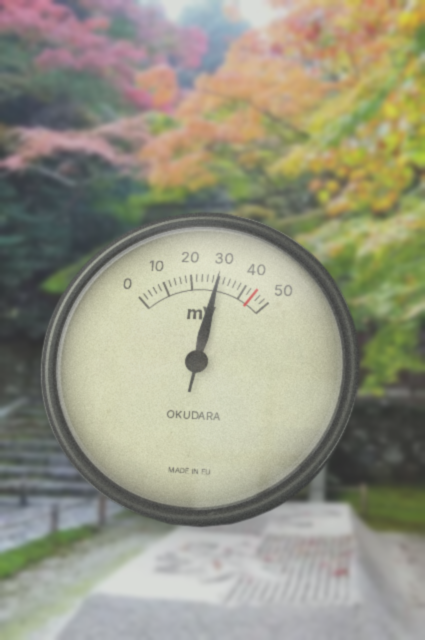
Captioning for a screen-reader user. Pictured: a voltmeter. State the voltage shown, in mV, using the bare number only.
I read 30
